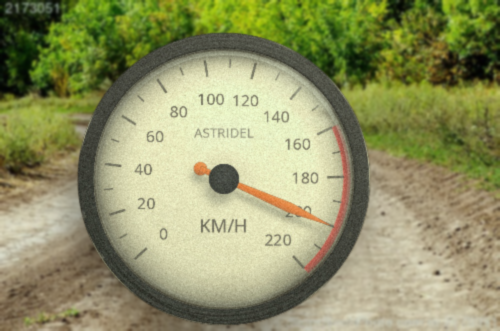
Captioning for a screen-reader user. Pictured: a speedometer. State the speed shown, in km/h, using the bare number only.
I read 200
